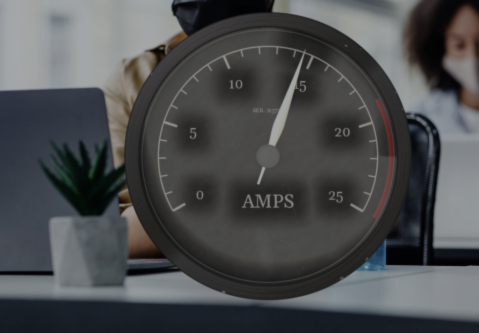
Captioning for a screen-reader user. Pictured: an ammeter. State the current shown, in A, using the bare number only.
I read 14.5
